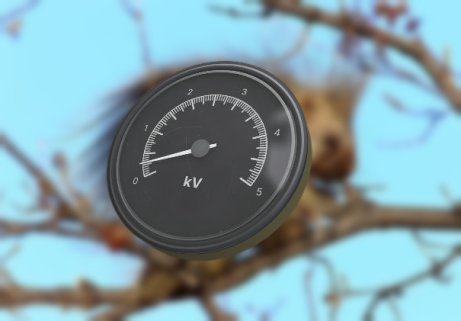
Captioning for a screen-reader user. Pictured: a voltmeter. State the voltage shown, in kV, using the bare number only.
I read 0.25
